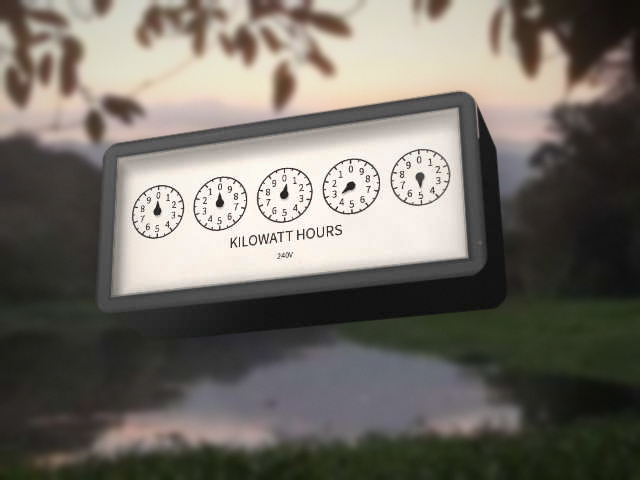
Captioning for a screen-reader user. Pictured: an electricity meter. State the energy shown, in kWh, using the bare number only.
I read 35
